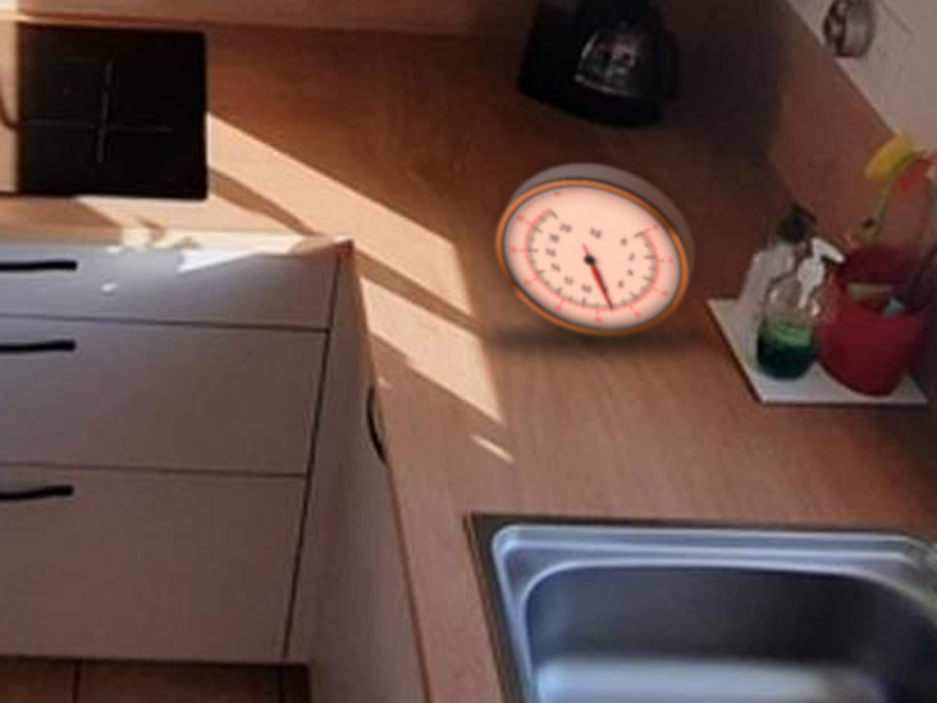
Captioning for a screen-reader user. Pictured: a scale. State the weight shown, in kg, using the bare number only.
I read 8
